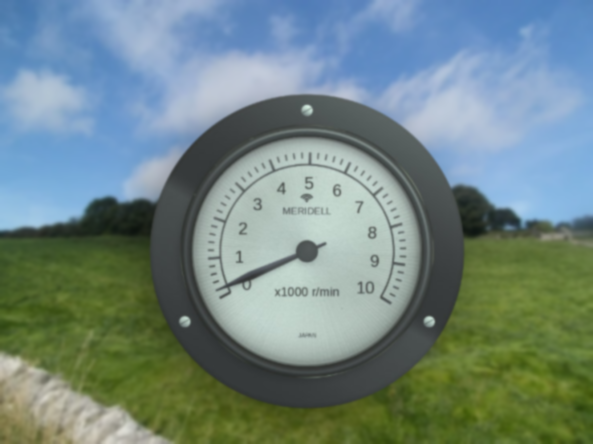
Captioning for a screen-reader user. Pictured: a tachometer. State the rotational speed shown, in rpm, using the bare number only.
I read 200
